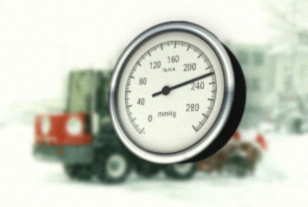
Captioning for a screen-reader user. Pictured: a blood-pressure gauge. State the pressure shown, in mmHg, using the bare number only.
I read 230
